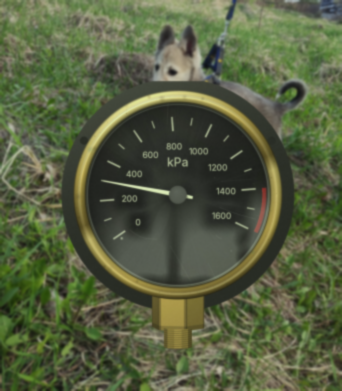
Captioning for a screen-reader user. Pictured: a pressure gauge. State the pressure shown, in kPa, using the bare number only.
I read 300
